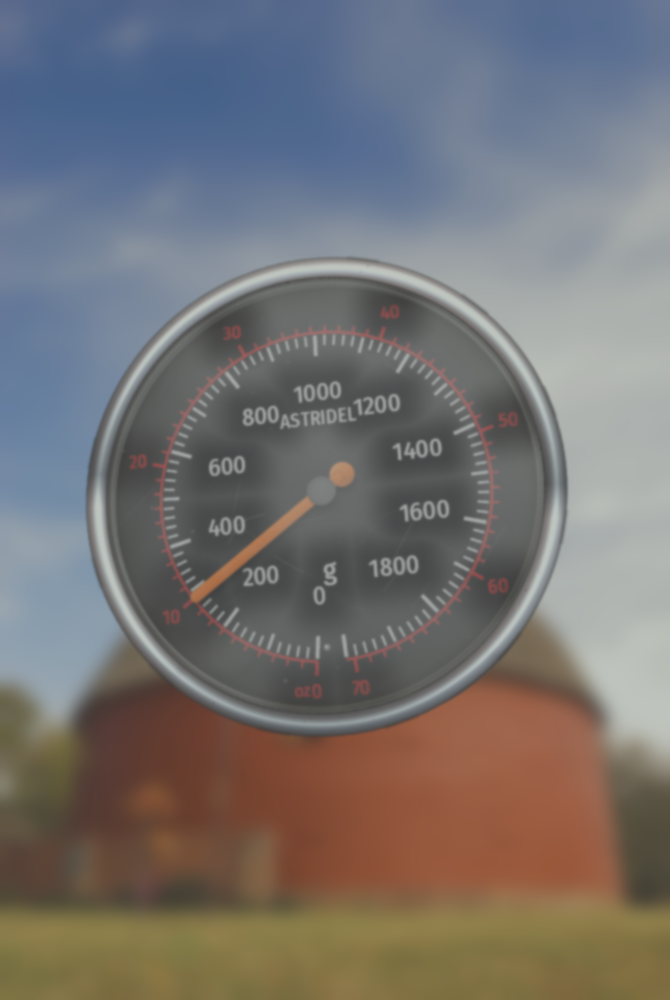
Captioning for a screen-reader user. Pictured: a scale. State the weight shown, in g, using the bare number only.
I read 280
